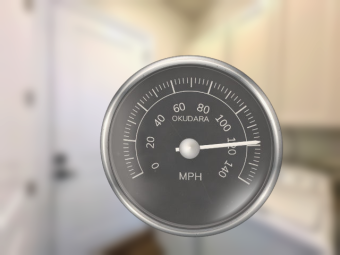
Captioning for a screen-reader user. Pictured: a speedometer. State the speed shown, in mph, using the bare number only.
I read 118
